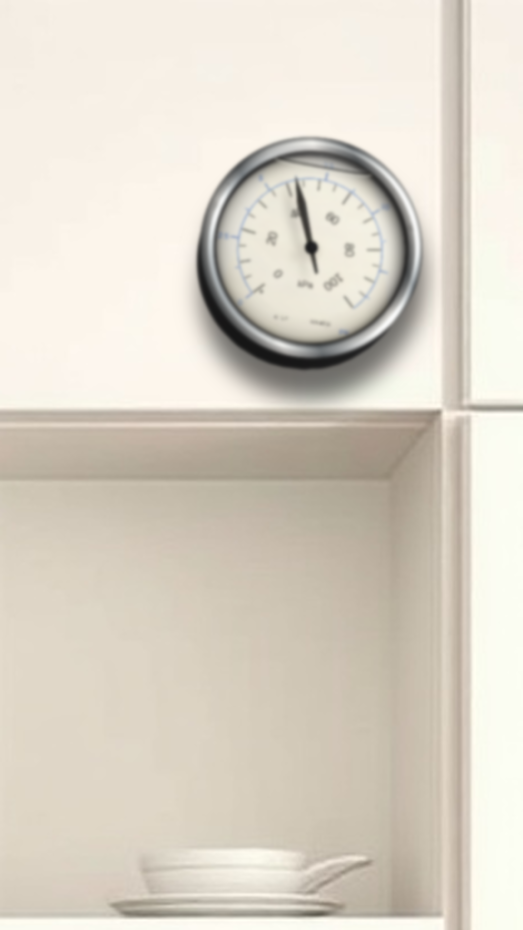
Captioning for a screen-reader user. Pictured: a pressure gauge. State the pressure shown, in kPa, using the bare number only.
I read 42.5
